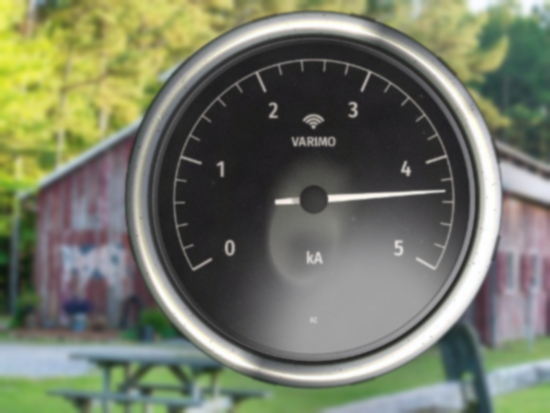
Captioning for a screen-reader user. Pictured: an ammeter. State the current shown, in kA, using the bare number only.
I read 4.3
